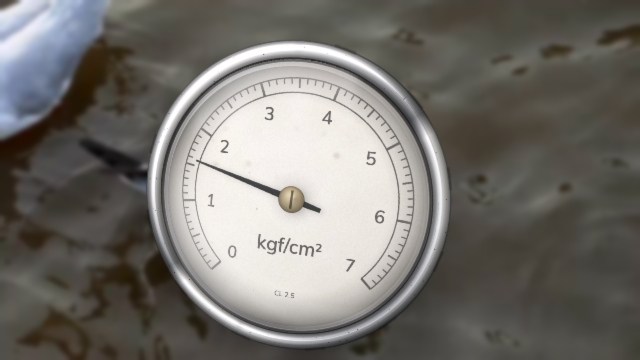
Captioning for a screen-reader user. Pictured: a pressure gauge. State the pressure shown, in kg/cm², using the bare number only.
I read 1.6
